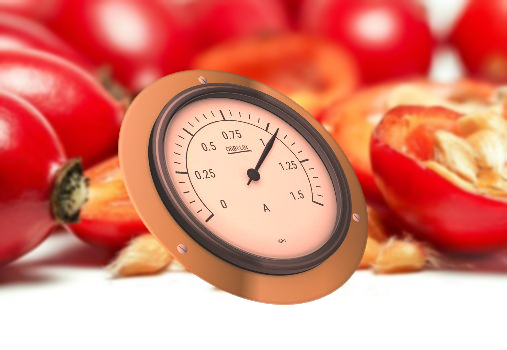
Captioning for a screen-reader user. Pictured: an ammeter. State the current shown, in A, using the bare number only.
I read 1.05
